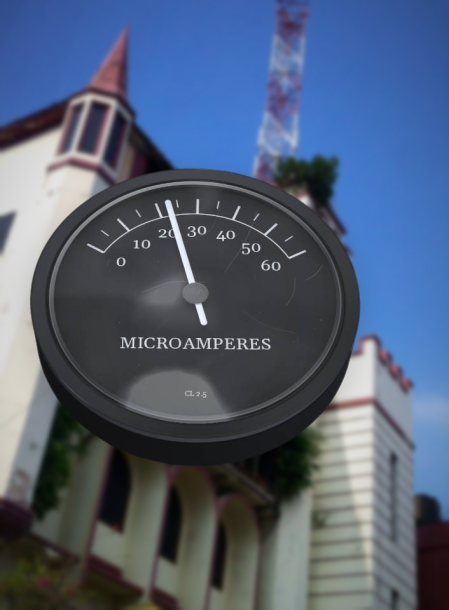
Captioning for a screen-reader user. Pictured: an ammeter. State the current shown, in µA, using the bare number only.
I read 22.5
